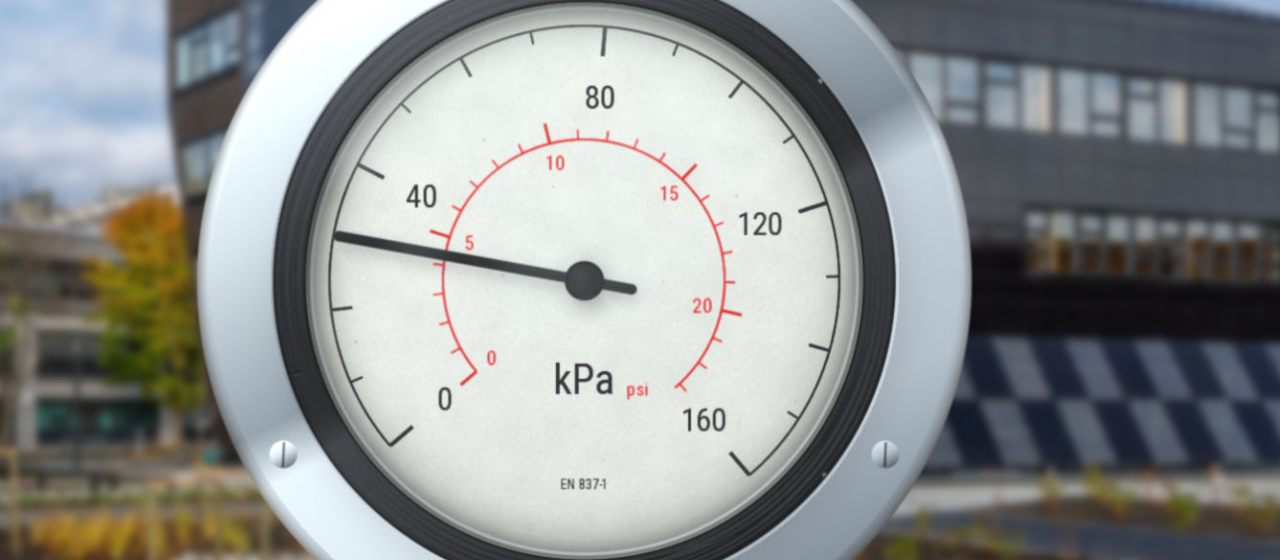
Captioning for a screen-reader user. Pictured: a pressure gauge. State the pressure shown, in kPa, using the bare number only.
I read 30
